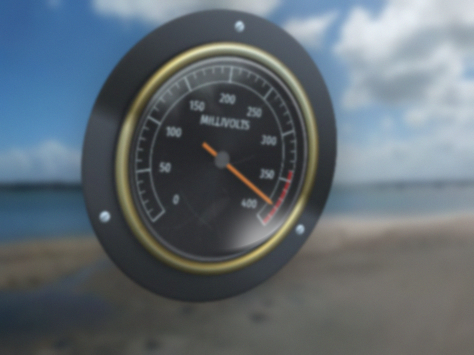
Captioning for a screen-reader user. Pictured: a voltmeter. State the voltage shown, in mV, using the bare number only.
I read 380
